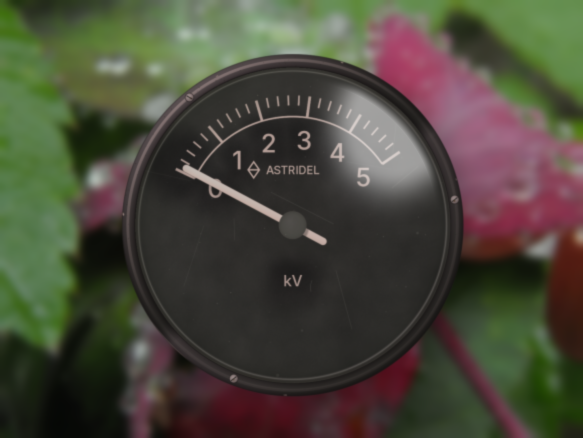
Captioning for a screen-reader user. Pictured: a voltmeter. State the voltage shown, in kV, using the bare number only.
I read 0.1
